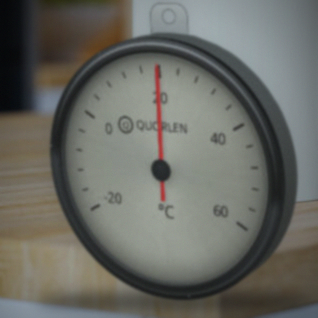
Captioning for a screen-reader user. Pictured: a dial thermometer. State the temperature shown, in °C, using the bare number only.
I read 20
